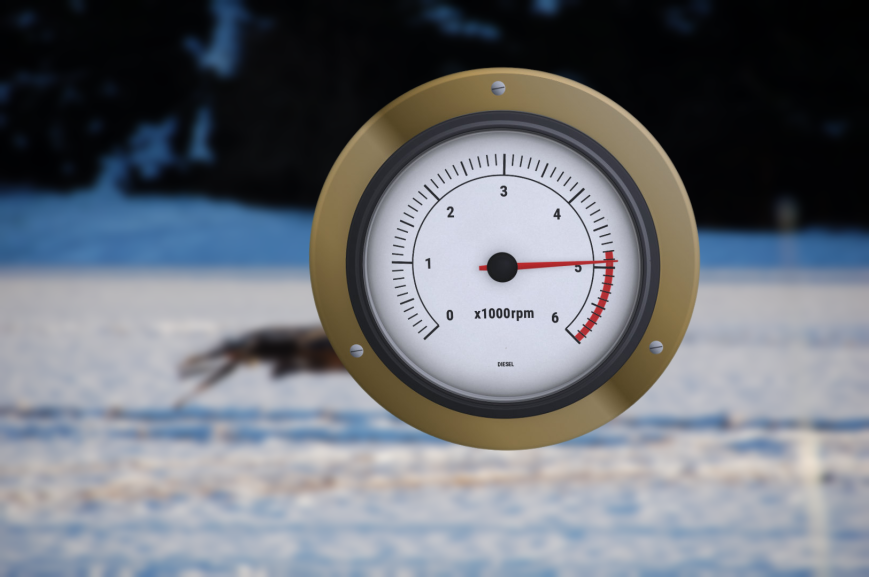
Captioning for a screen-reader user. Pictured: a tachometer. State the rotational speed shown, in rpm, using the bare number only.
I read 4900
